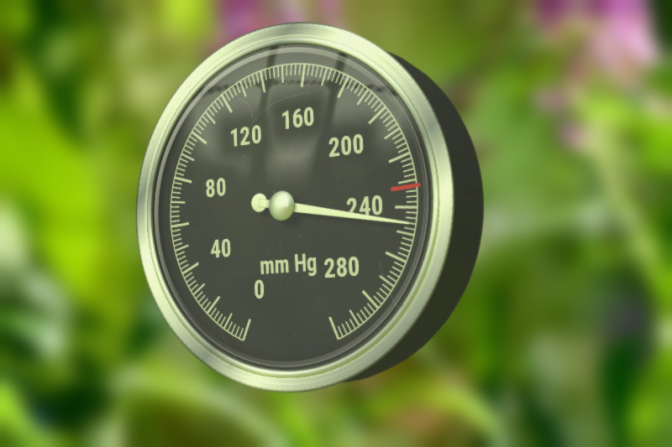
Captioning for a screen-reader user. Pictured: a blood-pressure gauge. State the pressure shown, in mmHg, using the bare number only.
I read 246
